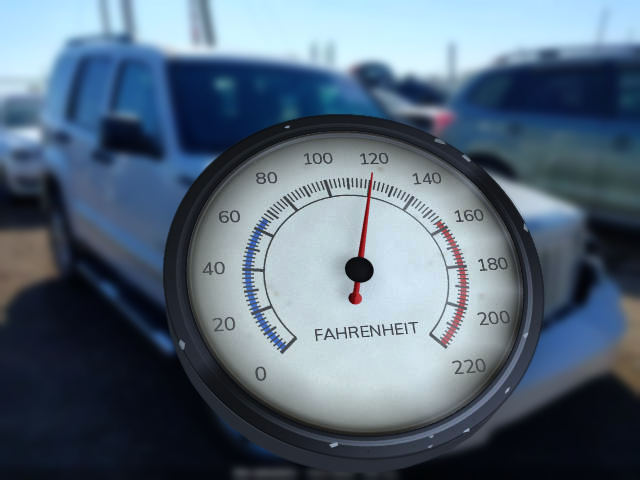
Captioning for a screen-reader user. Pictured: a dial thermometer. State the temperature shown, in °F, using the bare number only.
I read 120
